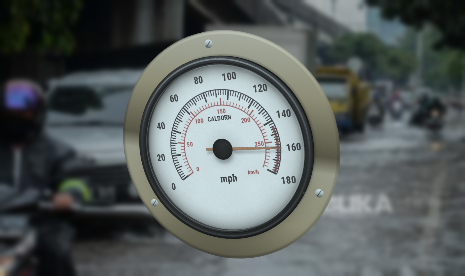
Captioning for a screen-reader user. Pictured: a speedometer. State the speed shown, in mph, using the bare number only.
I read 160
